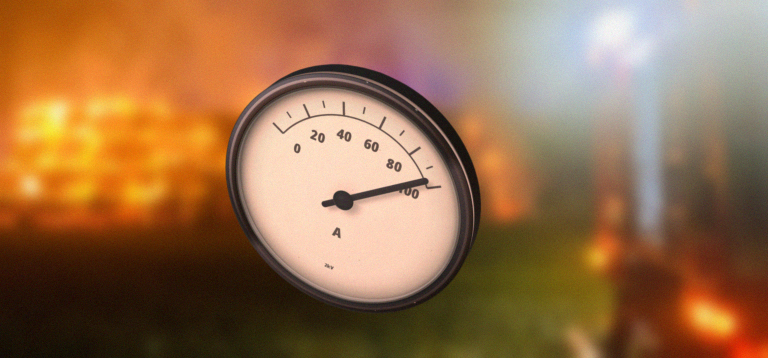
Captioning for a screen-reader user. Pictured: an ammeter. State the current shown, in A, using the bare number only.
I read 95
